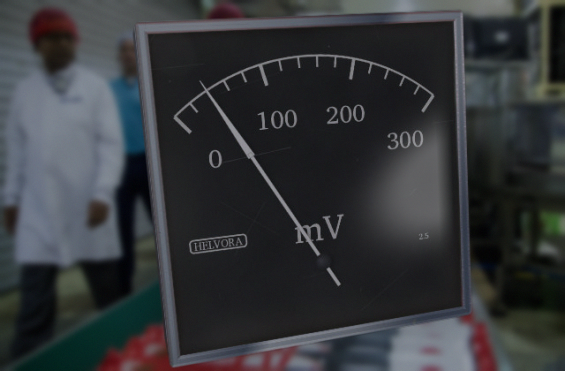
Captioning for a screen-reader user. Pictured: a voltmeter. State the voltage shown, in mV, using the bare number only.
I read 40
